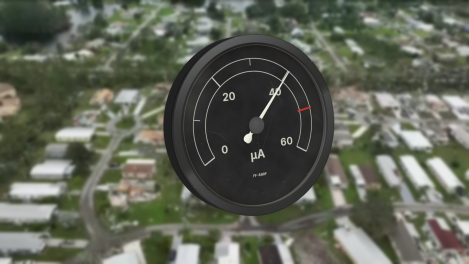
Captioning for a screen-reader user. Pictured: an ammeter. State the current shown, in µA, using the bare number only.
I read 40
